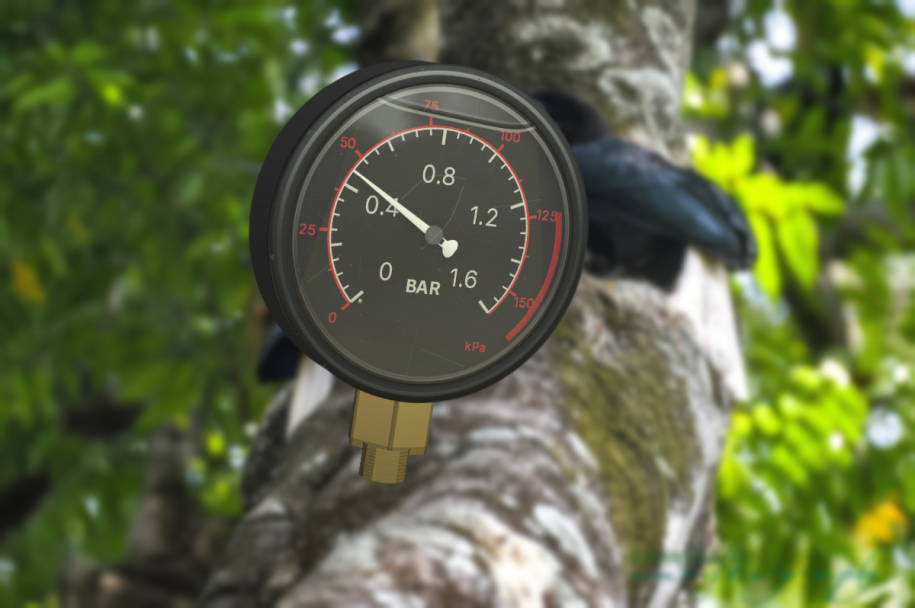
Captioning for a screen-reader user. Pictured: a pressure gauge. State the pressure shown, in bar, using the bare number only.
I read 0.45
